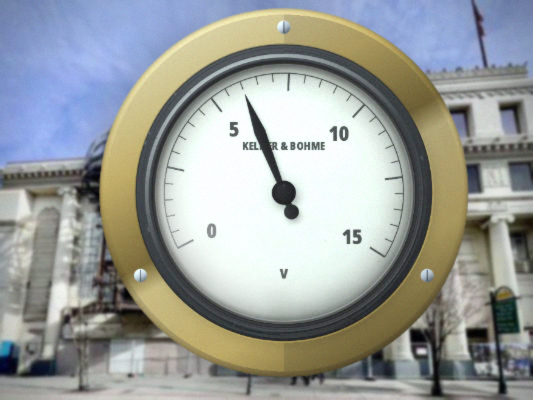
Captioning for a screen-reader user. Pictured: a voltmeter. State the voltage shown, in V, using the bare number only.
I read 6
